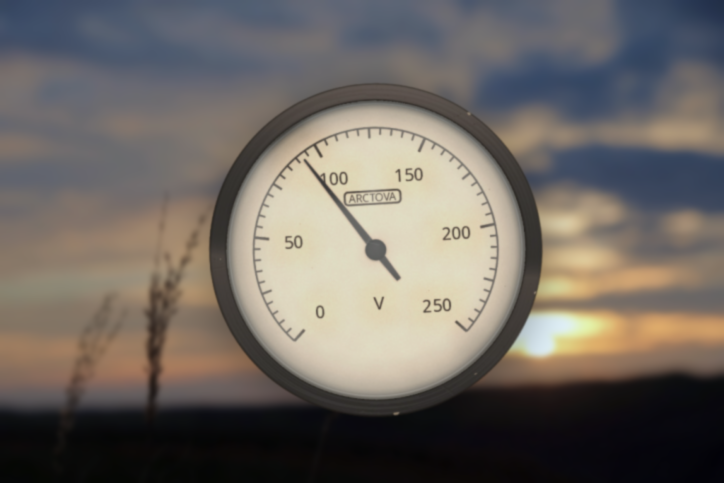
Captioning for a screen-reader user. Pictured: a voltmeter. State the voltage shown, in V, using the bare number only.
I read 92.5
